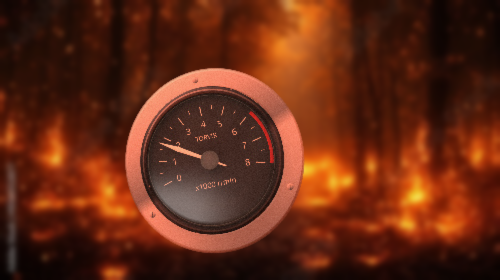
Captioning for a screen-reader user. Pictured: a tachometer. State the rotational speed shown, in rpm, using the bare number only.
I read 1750
